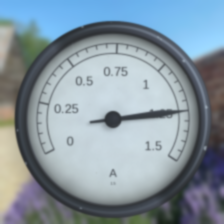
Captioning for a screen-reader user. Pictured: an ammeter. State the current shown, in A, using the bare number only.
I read 1.25
